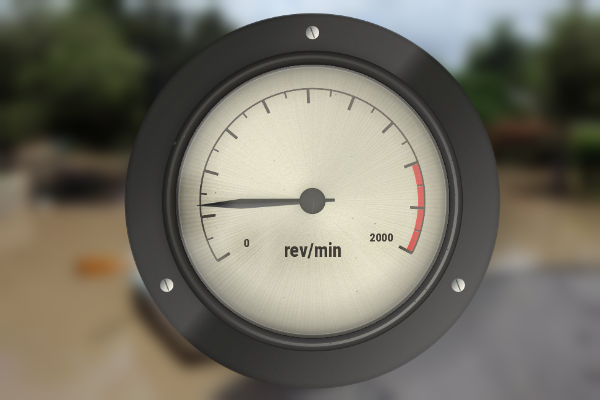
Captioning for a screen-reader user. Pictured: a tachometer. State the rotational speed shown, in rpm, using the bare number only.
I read 250
